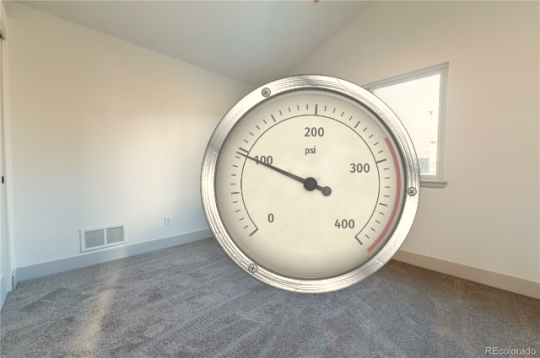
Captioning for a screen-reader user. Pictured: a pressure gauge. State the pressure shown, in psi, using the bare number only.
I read 95
